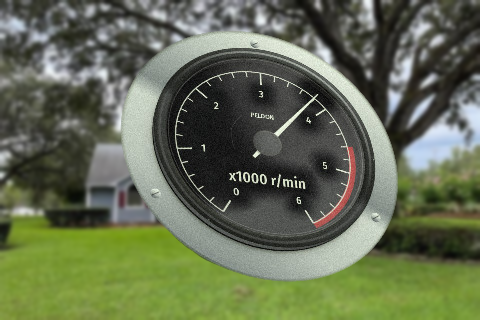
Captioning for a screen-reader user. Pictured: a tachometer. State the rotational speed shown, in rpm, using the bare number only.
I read 3800
